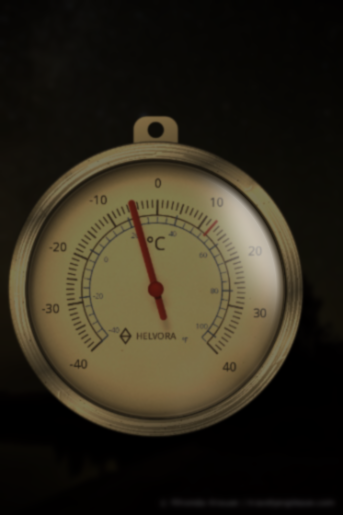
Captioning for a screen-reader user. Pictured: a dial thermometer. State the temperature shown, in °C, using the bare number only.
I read -5
